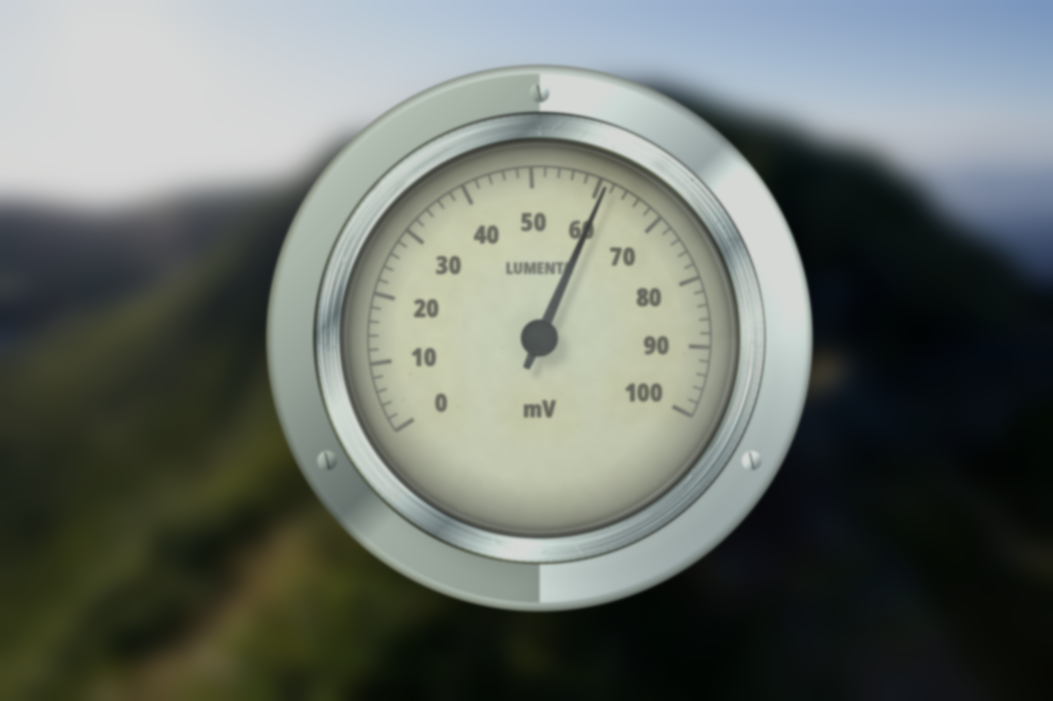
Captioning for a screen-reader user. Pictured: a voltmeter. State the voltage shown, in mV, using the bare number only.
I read 61
